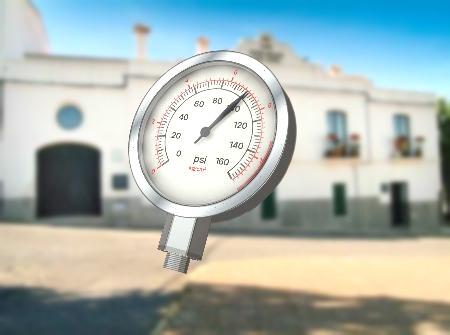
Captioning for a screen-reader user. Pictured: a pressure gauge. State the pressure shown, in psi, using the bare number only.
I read 100
